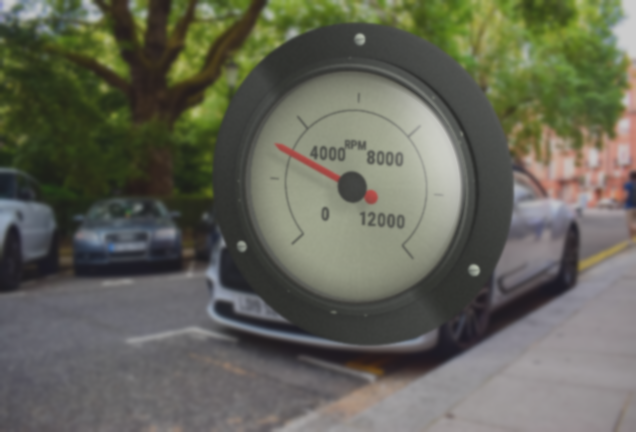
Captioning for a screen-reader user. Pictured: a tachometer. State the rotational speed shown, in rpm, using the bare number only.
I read 3000
